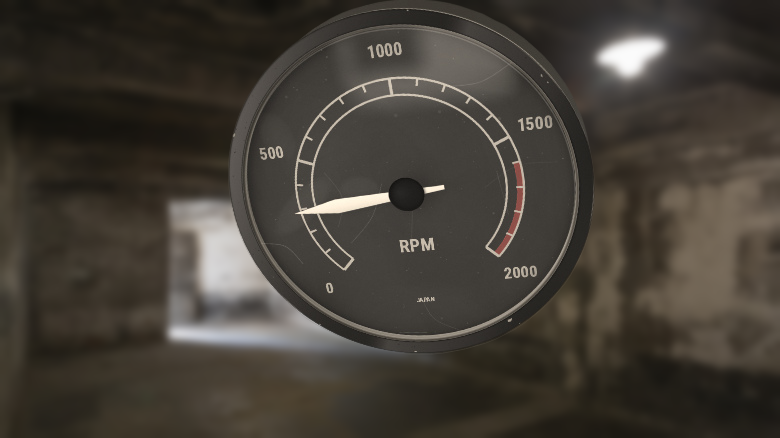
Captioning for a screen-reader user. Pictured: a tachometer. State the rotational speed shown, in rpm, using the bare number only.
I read 300
